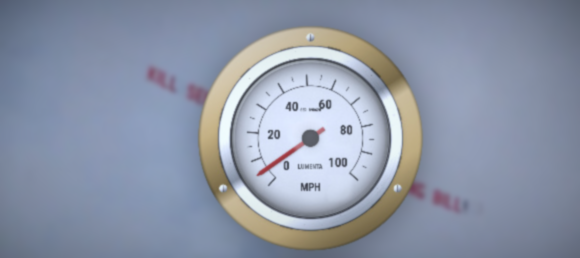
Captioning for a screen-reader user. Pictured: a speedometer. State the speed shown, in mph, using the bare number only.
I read 5
